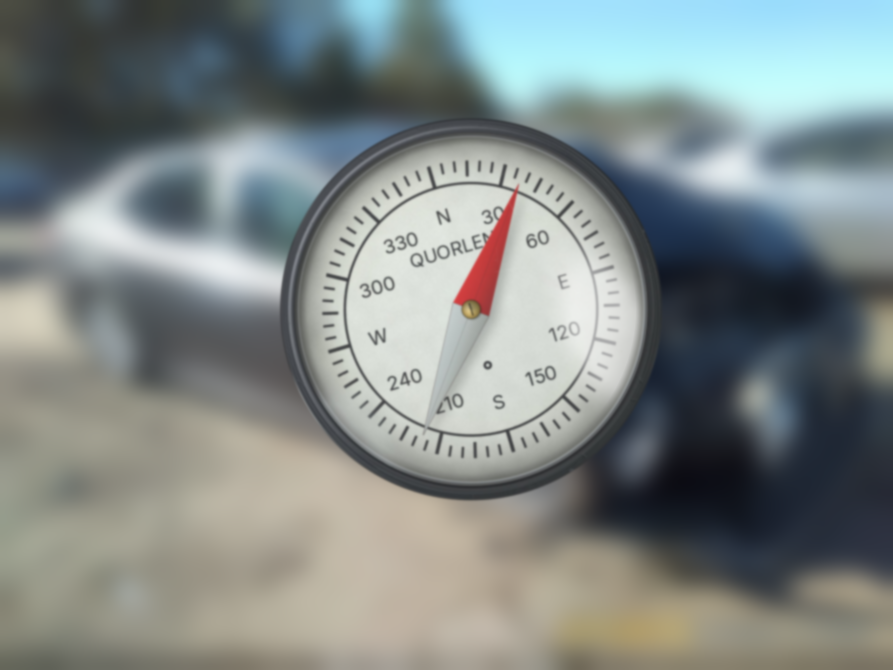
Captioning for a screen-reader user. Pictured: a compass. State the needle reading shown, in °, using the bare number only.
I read 37.5
